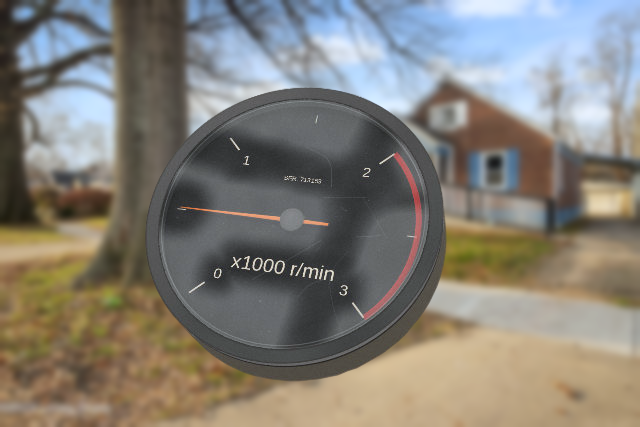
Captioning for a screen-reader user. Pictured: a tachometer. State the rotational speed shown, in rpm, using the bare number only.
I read 500
